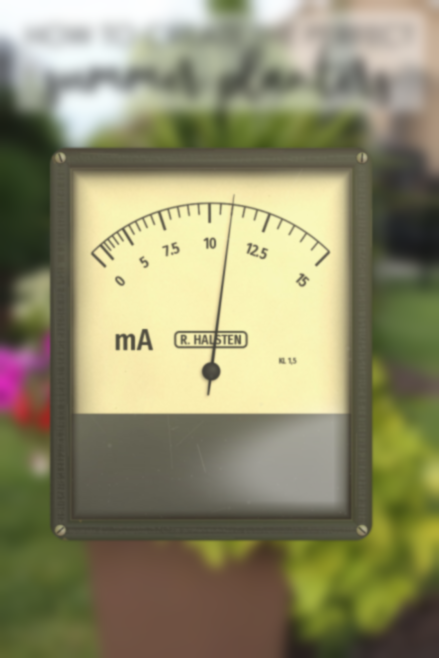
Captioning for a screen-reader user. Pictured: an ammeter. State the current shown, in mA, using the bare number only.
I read 11
